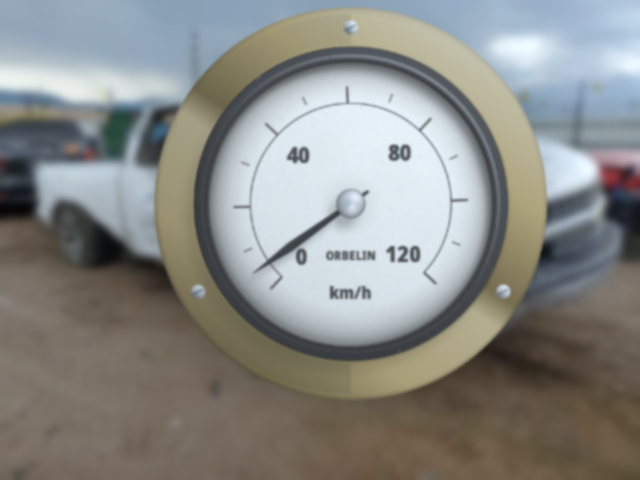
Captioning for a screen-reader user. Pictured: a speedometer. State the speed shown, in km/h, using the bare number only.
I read 5
